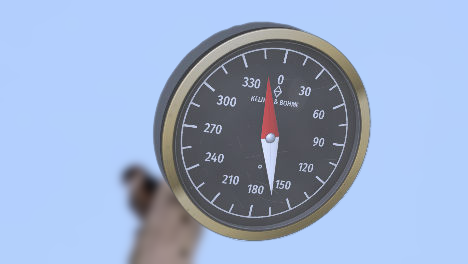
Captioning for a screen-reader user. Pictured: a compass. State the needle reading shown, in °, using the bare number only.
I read 345
